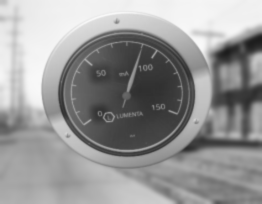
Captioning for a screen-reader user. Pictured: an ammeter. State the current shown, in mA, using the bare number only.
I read 90
